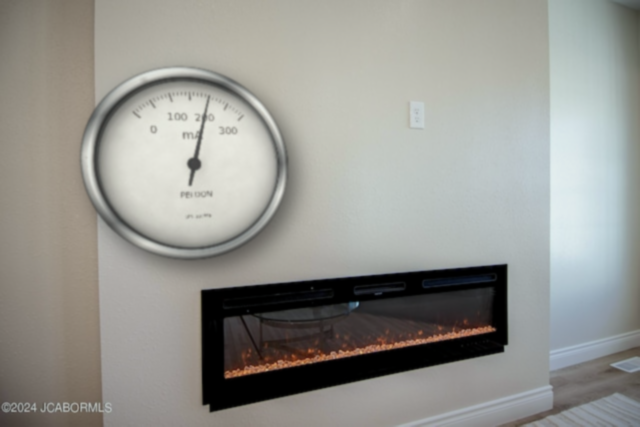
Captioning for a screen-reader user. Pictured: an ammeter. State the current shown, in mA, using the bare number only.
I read 200
